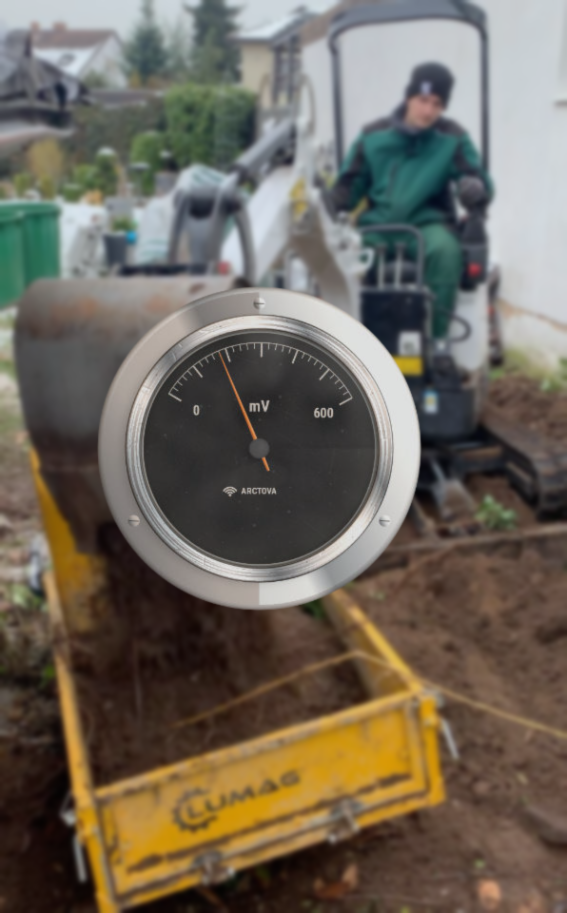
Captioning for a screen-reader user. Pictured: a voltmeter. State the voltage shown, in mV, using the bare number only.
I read 180
